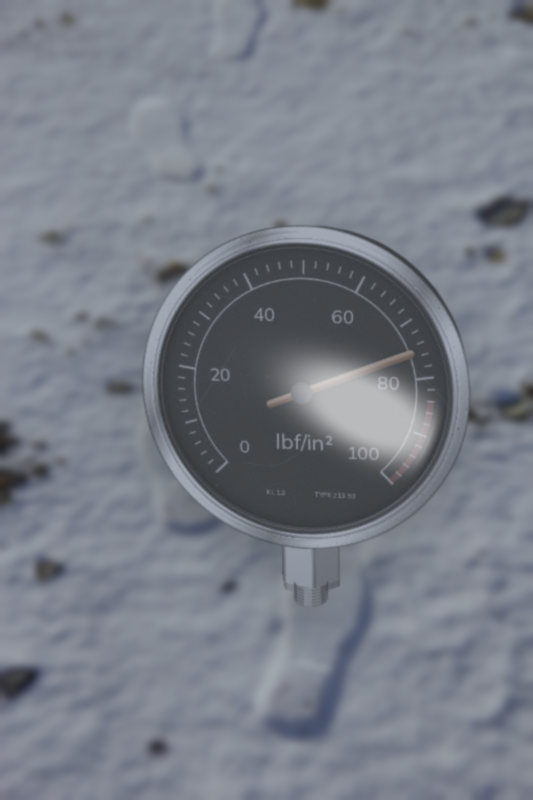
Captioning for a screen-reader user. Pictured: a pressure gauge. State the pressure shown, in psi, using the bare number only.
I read 75
